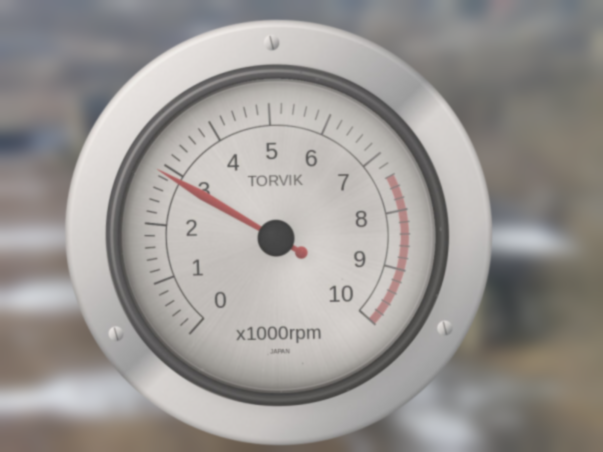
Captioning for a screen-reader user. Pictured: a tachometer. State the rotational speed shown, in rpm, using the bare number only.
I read 2900
